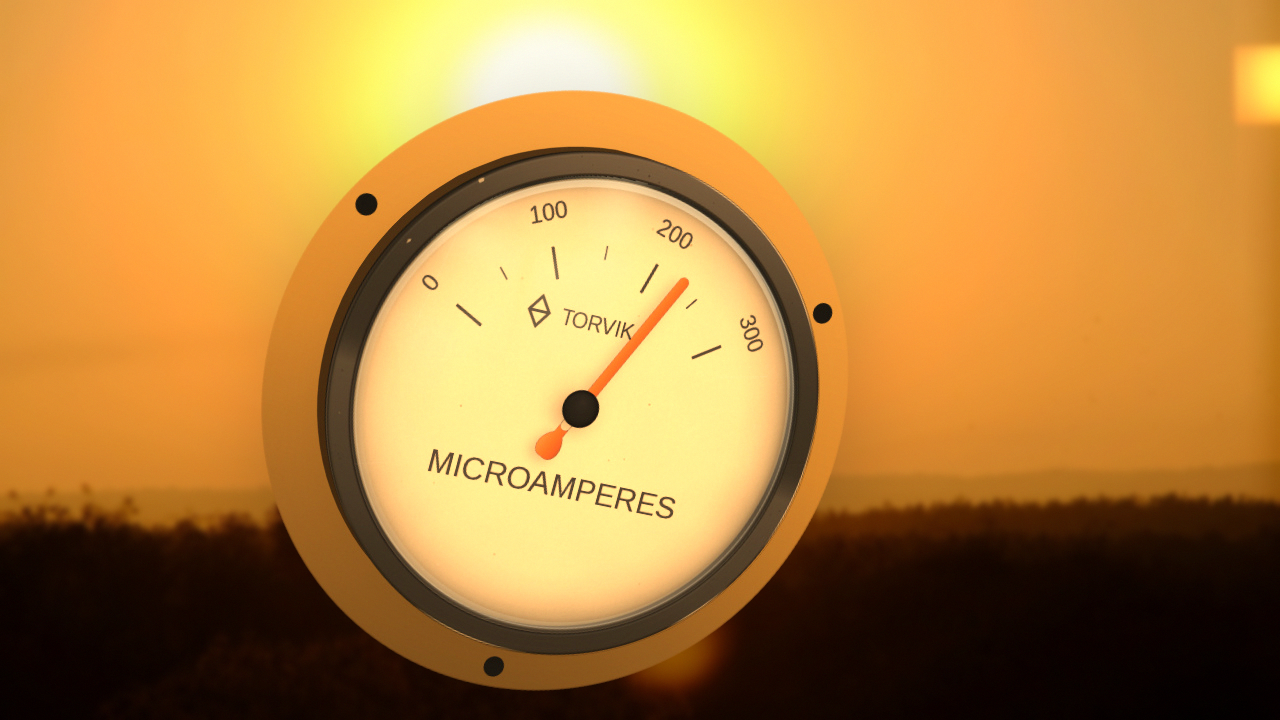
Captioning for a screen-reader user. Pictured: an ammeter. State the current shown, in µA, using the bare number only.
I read 225
